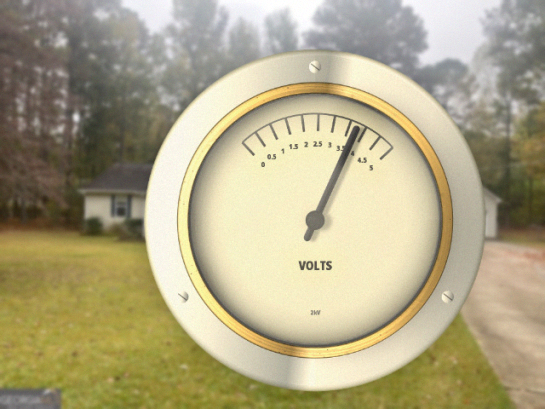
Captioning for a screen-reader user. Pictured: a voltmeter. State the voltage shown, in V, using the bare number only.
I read 3.75
